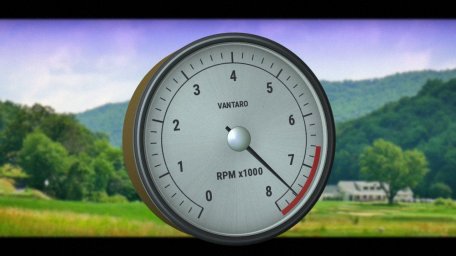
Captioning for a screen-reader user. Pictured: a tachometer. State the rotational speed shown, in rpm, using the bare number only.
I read 7600
